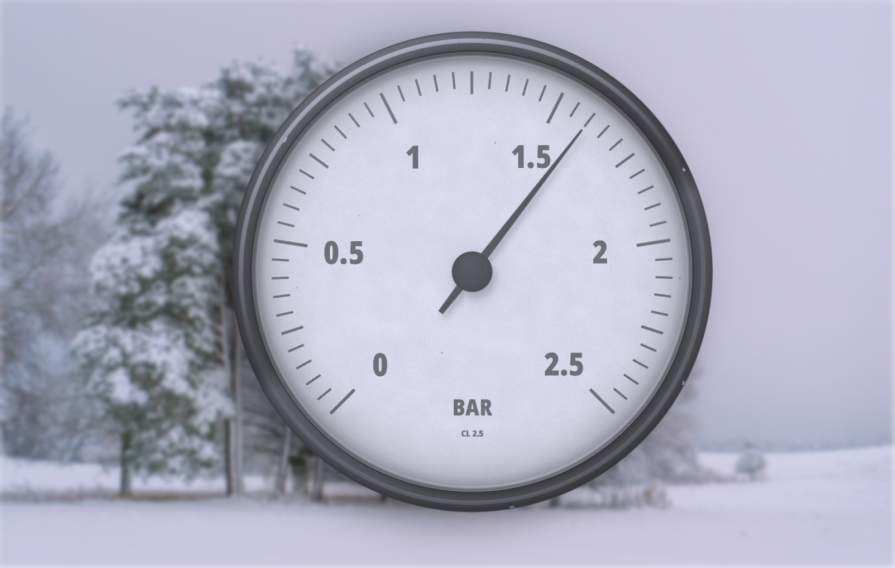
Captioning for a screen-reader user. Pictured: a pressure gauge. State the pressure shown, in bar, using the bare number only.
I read 1.6
